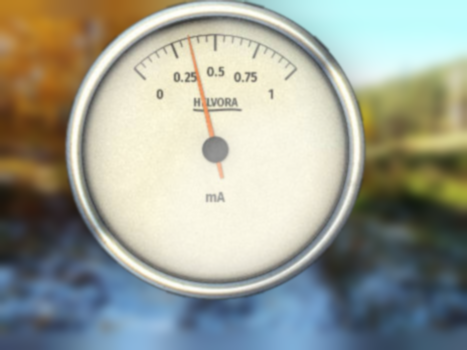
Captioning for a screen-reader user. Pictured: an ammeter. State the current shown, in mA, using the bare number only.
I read 0.35
